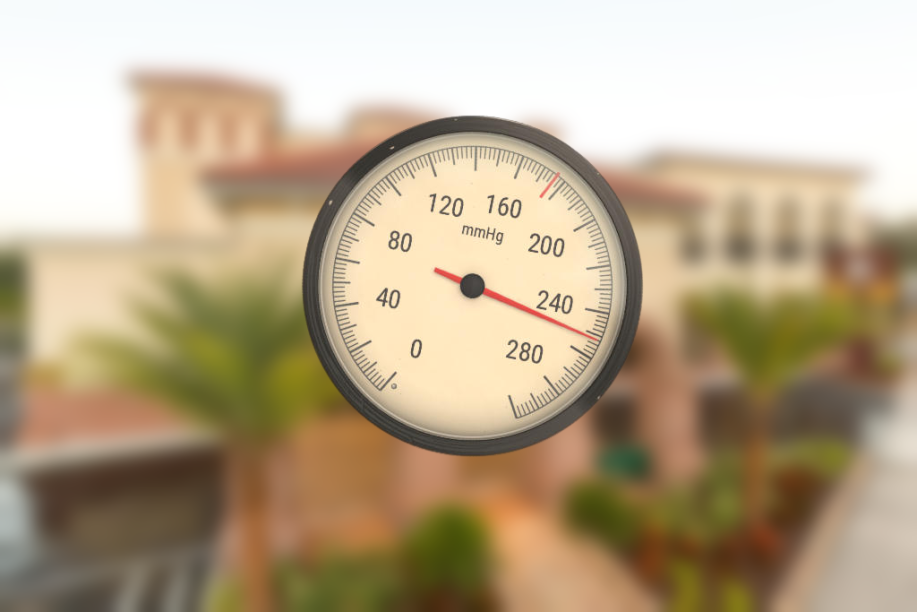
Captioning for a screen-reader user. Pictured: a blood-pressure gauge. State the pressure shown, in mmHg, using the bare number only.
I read 252
